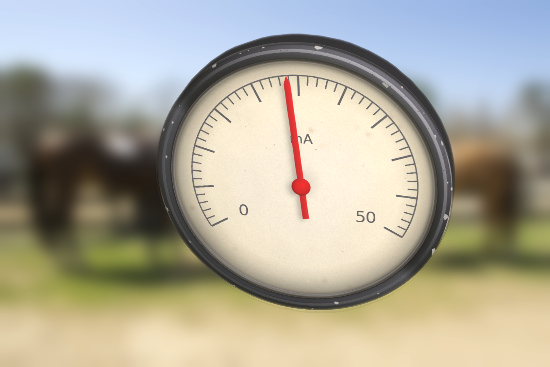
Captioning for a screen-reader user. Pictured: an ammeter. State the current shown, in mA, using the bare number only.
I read 24
